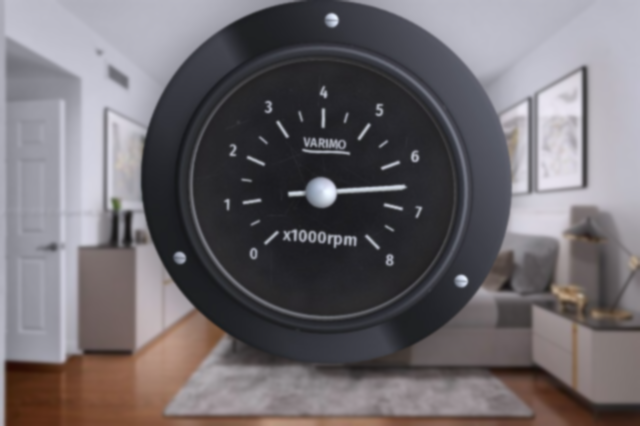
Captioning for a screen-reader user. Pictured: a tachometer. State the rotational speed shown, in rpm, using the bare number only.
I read 6500
